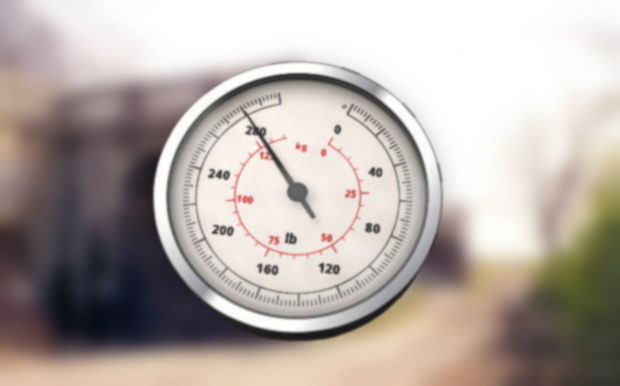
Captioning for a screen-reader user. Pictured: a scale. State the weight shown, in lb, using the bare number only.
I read 280
